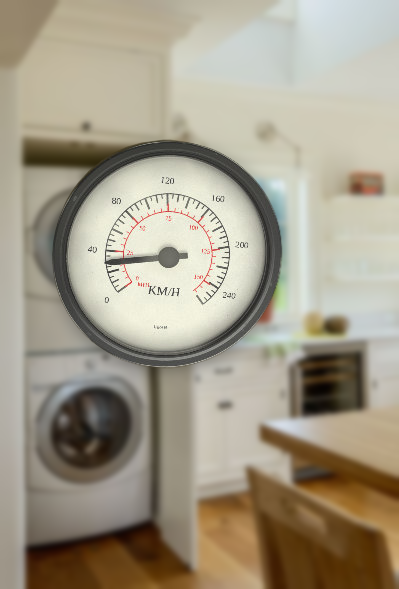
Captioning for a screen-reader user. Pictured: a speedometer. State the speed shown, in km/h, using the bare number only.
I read 30
